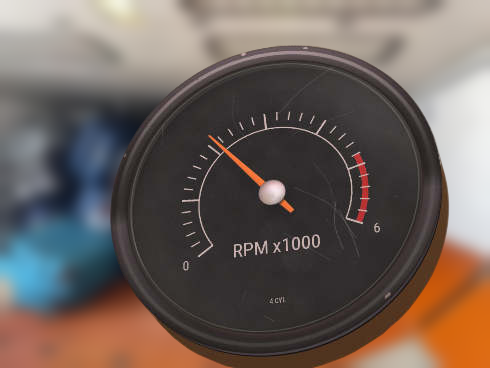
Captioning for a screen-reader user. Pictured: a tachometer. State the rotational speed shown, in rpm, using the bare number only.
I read 2100
